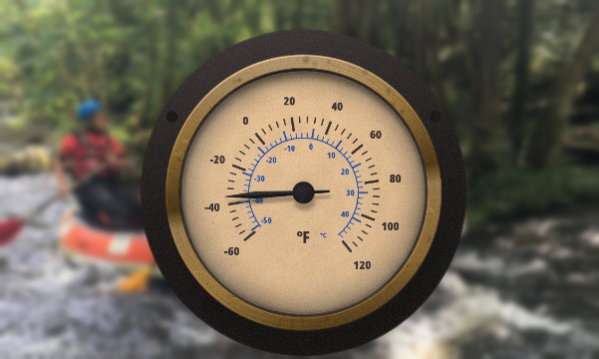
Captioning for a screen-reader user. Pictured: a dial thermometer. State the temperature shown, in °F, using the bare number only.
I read -36
